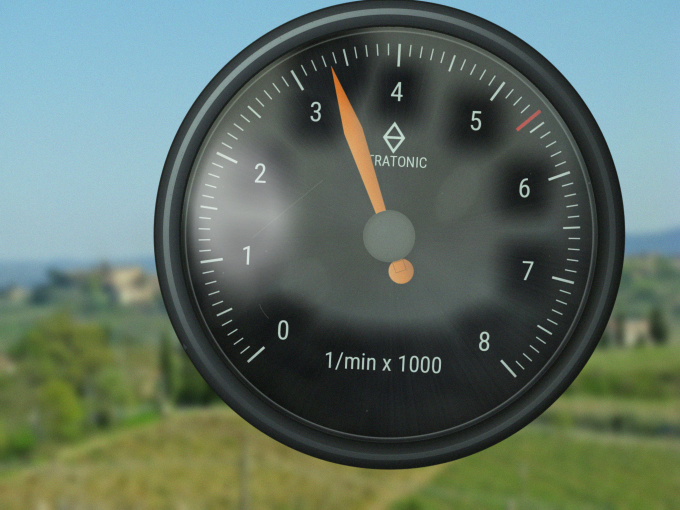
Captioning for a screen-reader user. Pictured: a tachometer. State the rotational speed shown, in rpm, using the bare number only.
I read 3350
